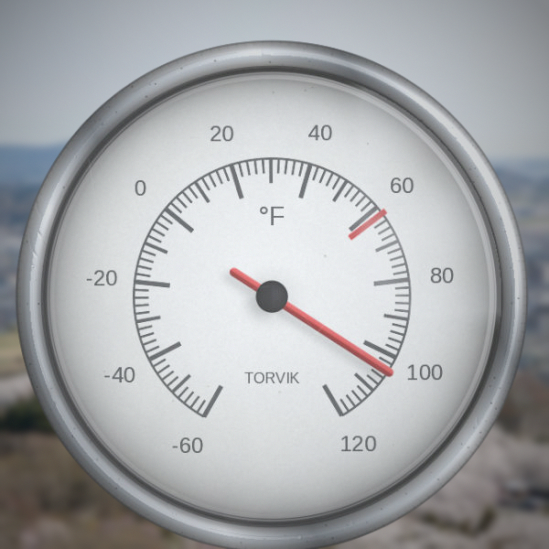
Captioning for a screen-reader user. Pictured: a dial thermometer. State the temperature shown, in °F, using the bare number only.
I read 104
